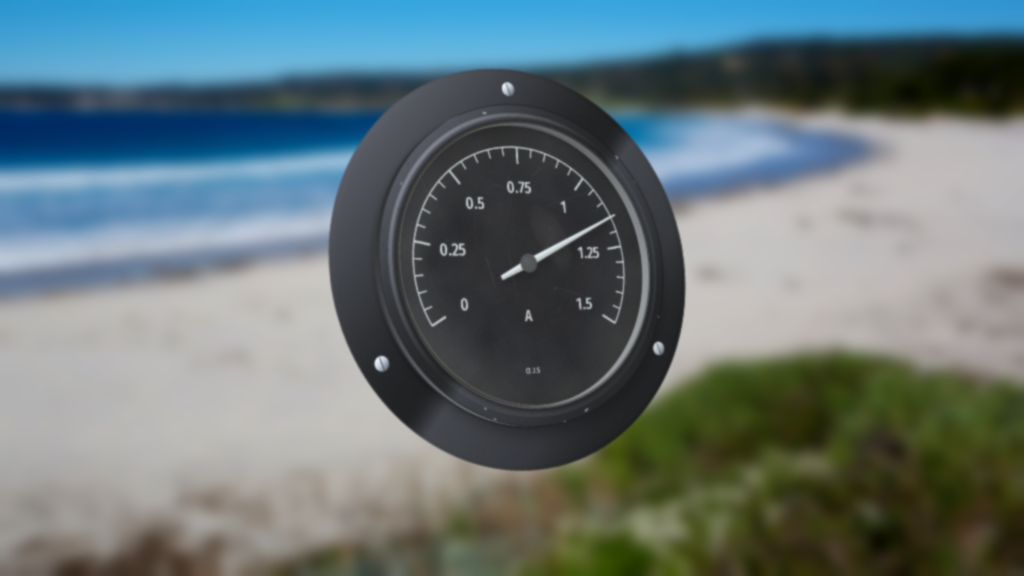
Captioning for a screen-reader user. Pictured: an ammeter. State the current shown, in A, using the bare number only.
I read 1.15
